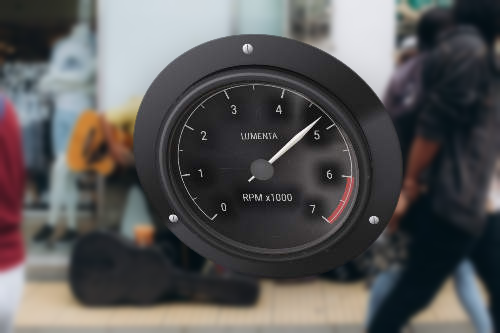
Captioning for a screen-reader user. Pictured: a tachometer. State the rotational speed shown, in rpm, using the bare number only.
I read 4750
